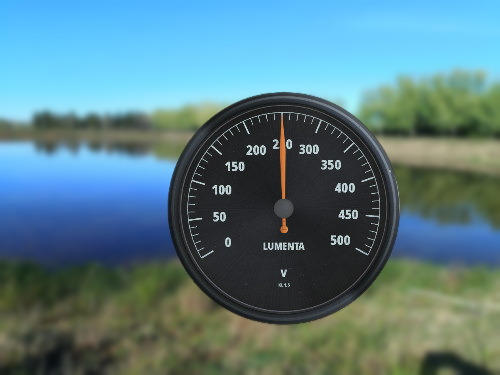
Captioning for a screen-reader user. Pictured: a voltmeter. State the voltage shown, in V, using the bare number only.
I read 250
